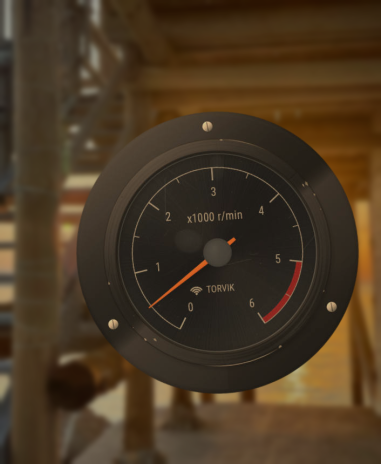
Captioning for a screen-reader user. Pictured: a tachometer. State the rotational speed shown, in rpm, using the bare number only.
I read 500
